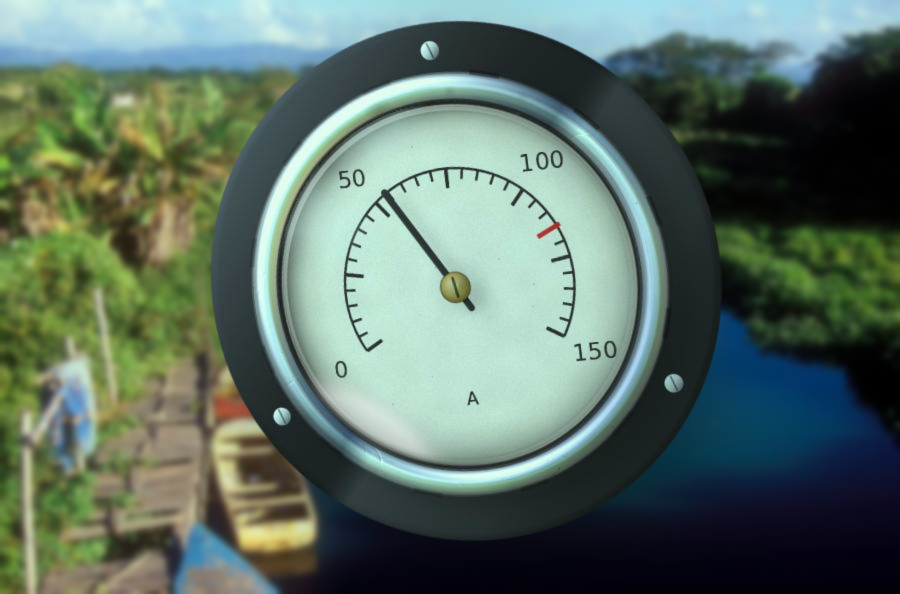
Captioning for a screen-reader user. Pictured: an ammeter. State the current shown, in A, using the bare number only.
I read 55
